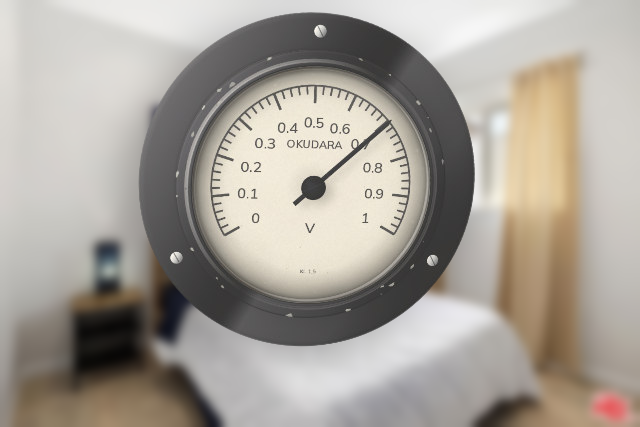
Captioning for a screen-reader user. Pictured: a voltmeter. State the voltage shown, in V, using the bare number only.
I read 0.7
